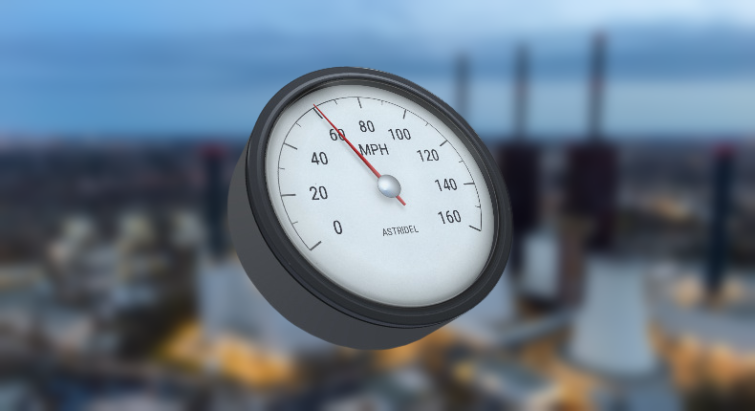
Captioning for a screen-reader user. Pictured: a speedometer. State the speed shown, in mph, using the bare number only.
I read 60
